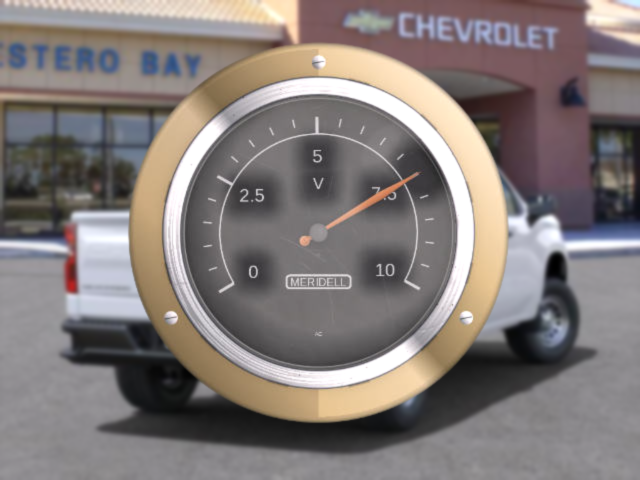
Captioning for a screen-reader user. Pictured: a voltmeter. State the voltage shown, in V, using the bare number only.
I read 7.5
